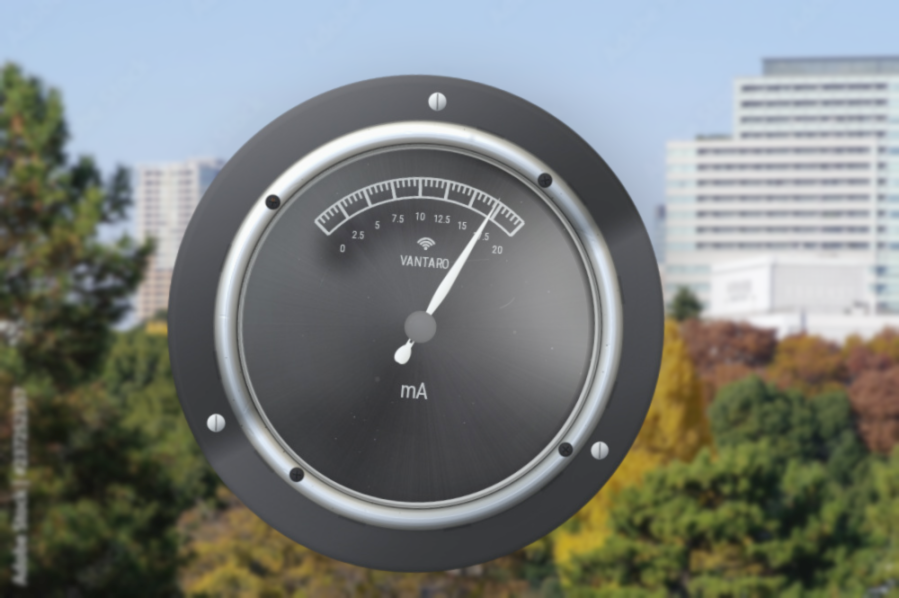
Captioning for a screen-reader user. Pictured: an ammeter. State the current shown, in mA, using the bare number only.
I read 17
